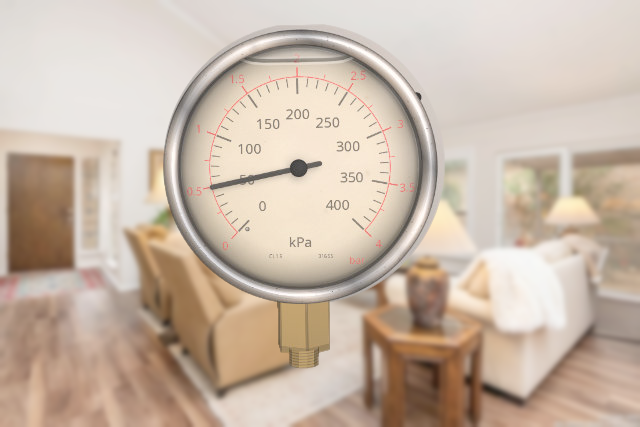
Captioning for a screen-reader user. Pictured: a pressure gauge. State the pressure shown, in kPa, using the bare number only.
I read 50
